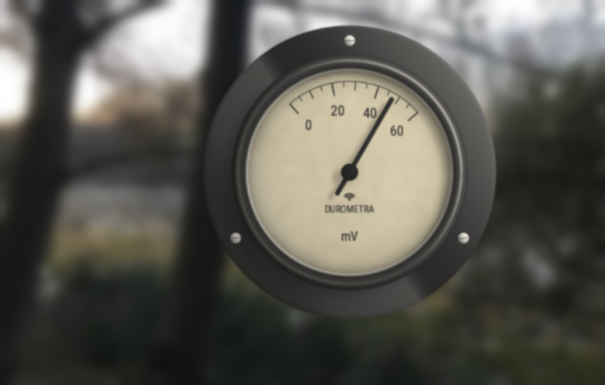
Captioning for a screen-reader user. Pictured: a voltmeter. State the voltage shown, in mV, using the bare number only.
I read 47.5
